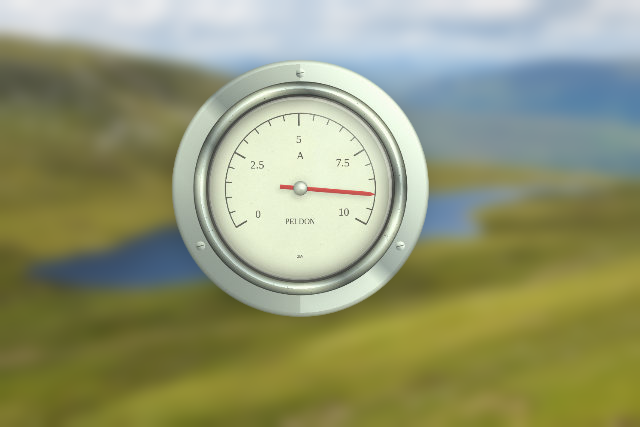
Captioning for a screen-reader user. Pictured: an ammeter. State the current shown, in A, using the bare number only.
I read 9
